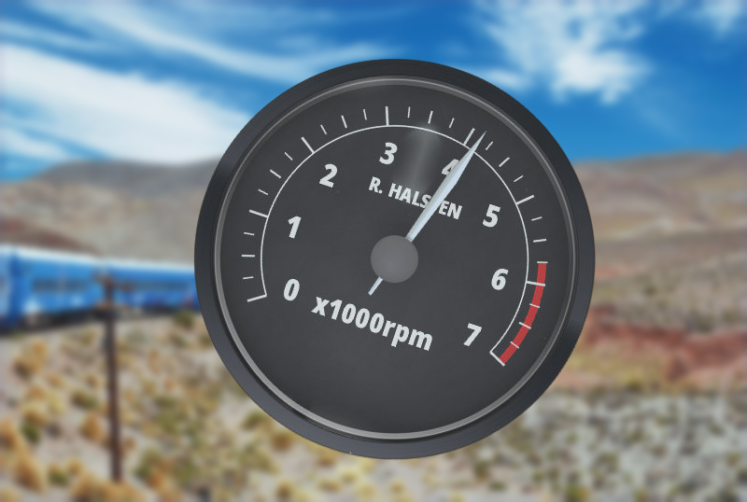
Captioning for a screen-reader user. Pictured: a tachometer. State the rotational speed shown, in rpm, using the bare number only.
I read 4125
